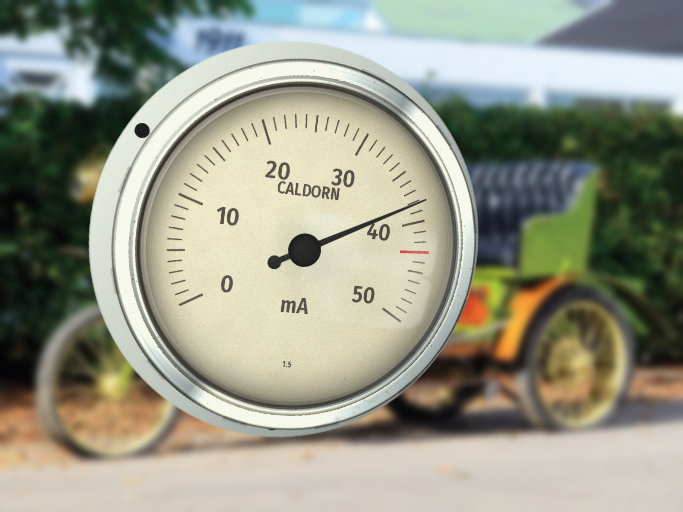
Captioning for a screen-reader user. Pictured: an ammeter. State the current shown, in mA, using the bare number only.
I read 38
